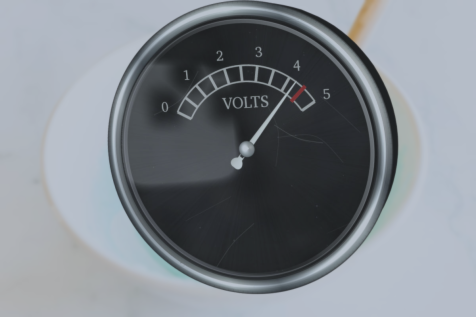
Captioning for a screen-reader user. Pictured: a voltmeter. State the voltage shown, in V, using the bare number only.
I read 4.25
